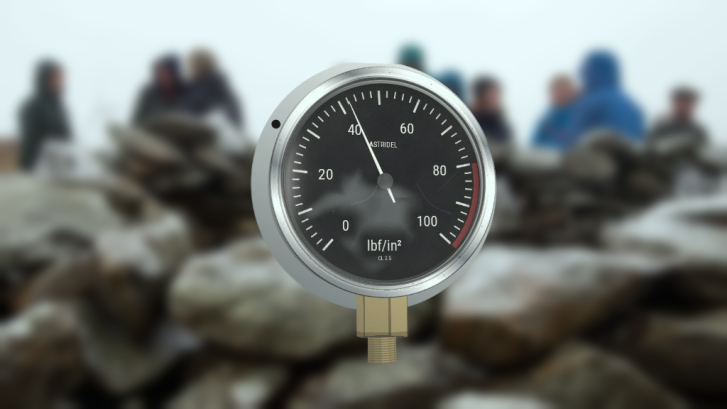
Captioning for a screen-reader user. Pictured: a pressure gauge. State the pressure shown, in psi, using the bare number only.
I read 42
